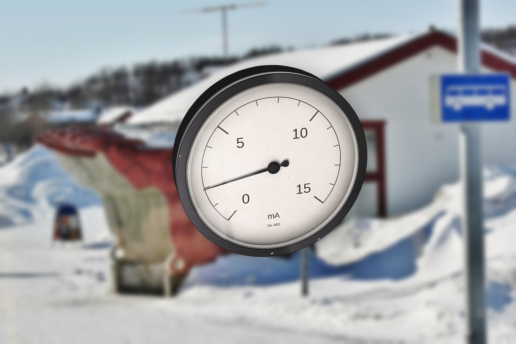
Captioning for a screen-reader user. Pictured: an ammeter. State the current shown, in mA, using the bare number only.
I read 2
